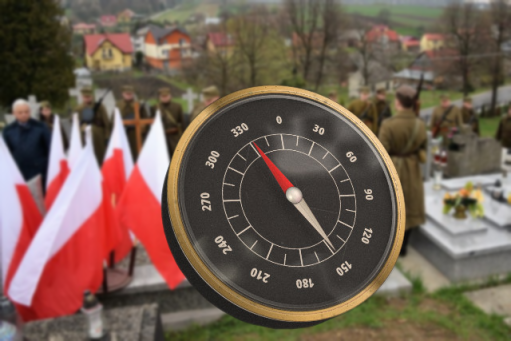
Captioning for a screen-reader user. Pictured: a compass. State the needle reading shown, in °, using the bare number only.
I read 330
